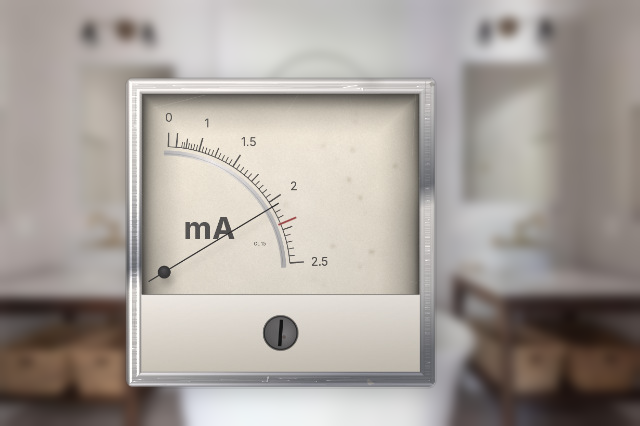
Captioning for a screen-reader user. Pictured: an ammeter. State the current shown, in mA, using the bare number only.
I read 2.05
